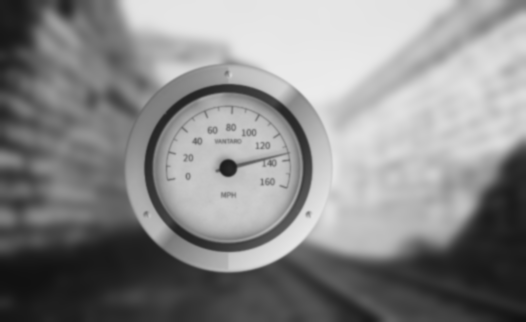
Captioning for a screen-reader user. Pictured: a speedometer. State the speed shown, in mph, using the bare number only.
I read 135
